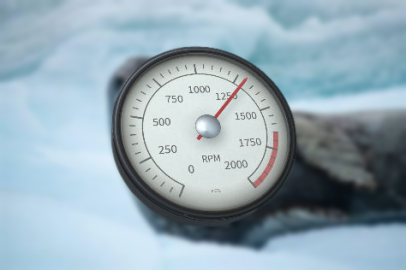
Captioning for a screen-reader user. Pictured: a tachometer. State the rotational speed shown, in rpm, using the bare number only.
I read 1300
